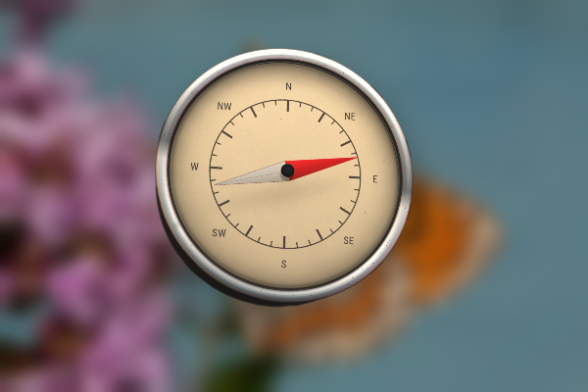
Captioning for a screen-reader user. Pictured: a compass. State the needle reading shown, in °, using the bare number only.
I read 75
